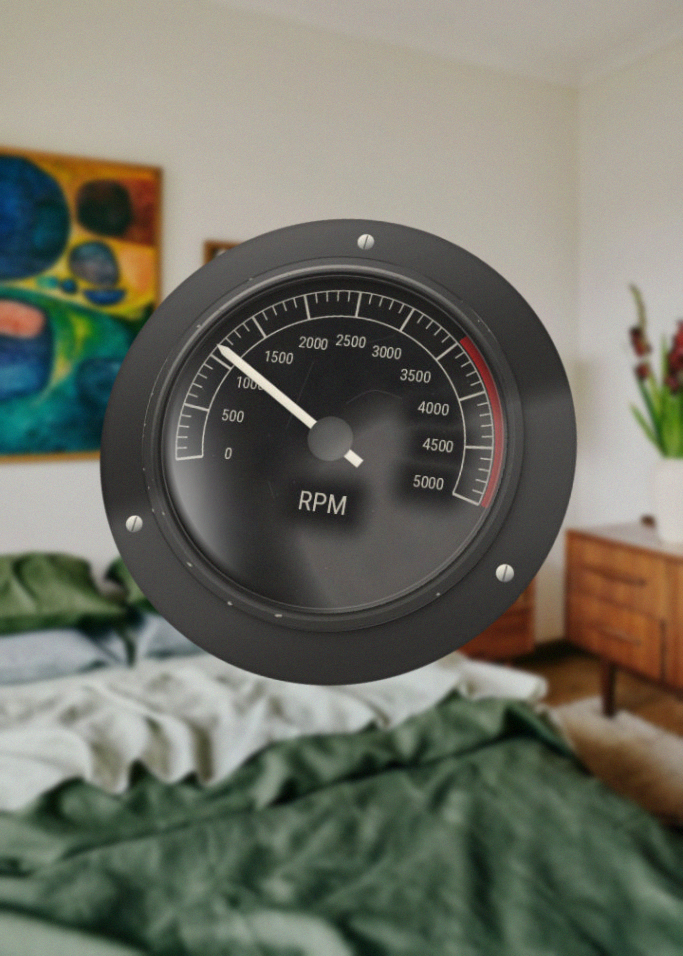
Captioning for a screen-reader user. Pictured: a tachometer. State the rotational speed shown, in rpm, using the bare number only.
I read 1100
